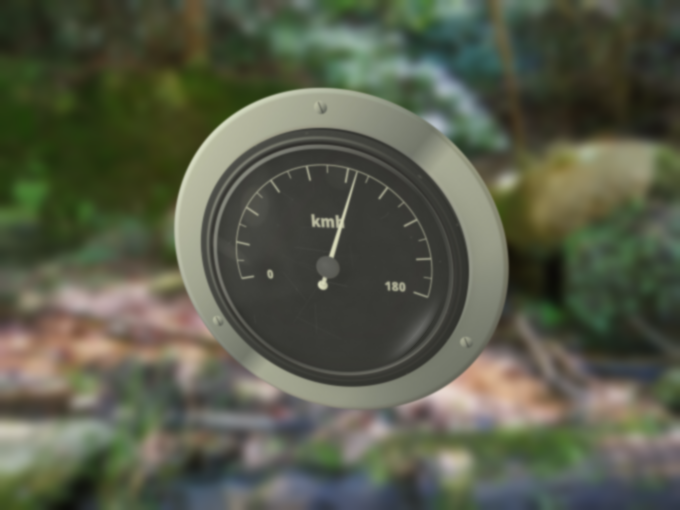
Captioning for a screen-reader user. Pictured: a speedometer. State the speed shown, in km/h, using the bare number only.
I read 105
